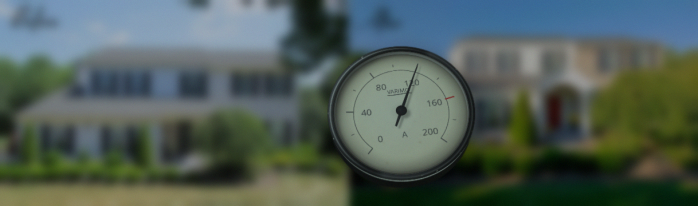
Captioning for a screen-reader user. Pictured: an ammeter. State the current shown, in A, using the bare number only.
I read 120
